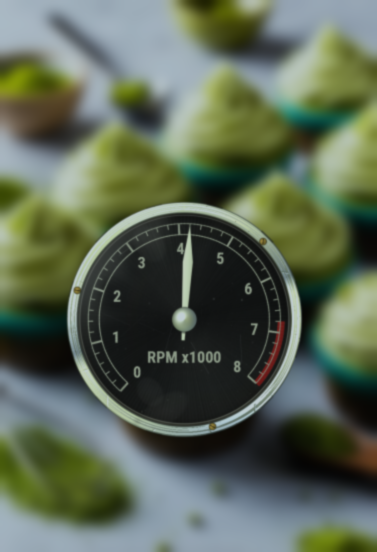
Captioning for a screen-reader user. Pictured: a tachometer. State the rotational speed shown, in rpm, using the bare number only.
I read 4200
